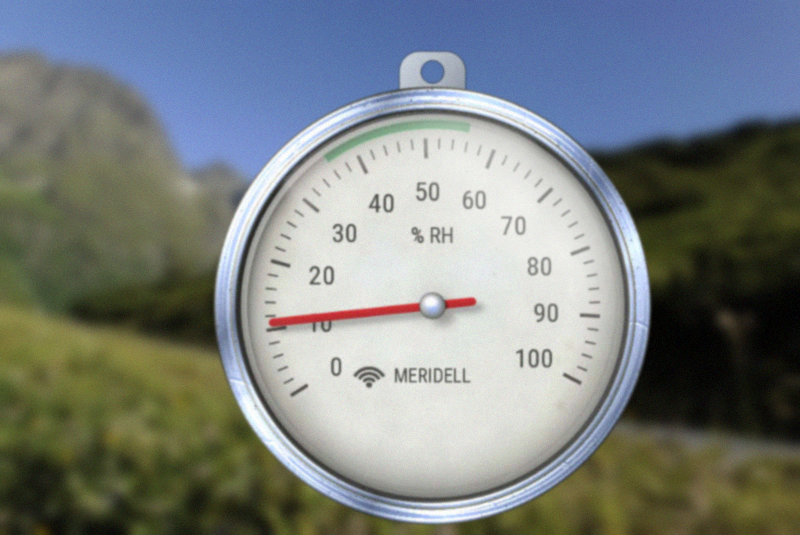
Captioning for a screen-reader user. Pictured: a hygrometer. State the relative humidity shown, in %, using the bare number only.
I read 11
